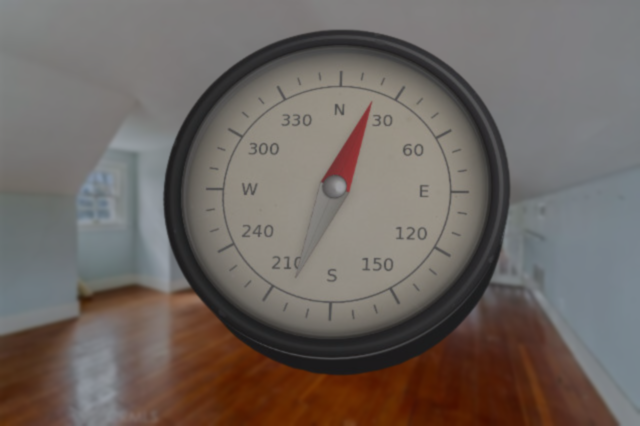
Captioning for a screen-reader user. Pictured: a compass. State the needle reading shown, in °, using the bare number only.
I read 20
